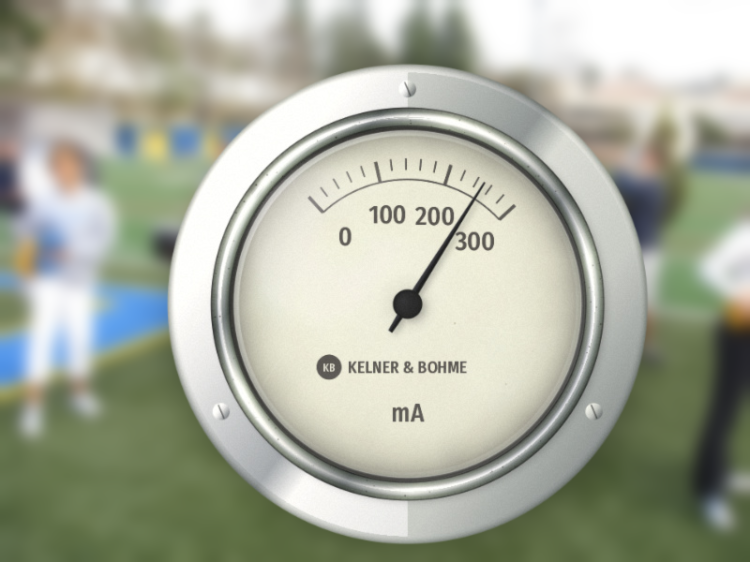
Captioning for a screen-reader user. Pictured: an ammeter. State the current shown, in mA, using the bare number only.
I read 250
